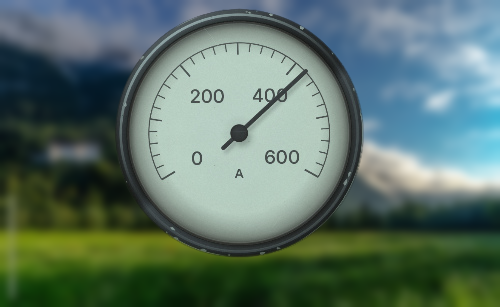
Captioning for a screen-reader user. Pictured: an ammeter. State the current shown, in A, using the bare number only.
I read 420
